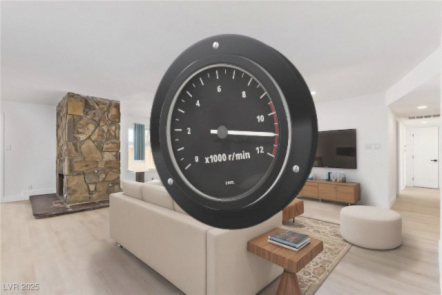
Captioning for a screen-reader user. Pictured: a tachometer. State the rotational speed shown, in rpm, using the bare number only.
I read 11000
